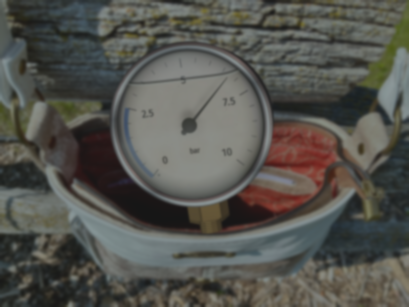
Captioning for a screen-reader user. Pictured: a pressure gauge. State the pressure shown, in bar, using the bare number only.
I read 6.75
